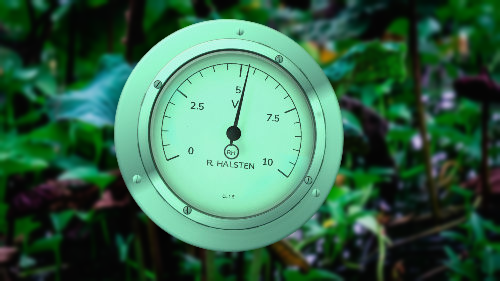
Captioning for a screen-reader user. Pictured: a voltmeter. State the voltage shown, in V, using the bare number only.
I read 5.25
